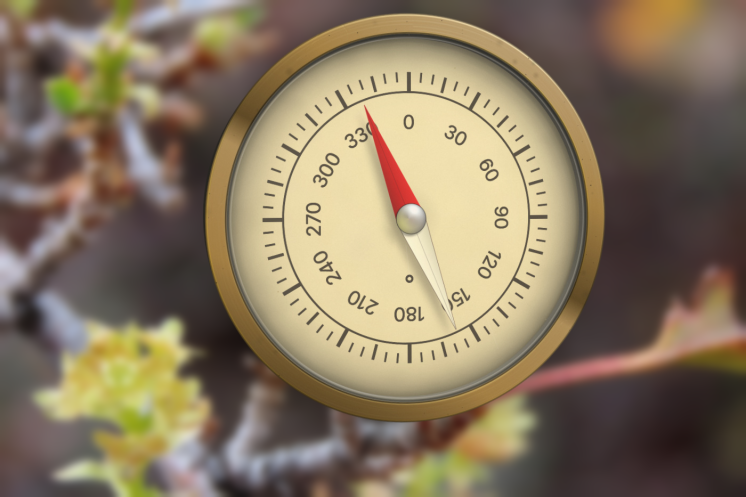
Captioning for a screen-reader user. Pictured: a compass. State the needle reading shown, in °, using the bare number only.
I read 337.5
